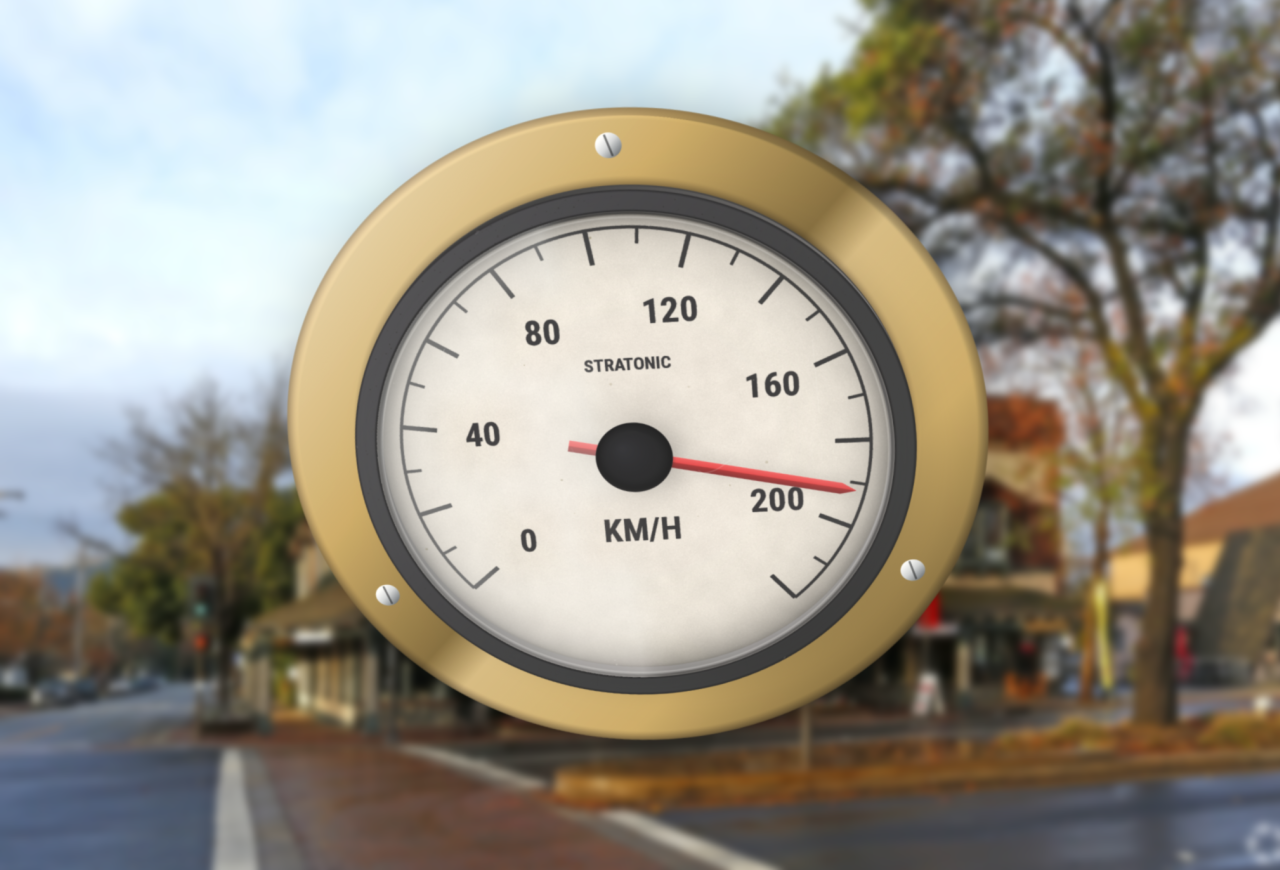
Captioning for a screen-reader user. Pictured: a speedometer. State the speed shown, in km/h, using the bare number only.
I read 190
